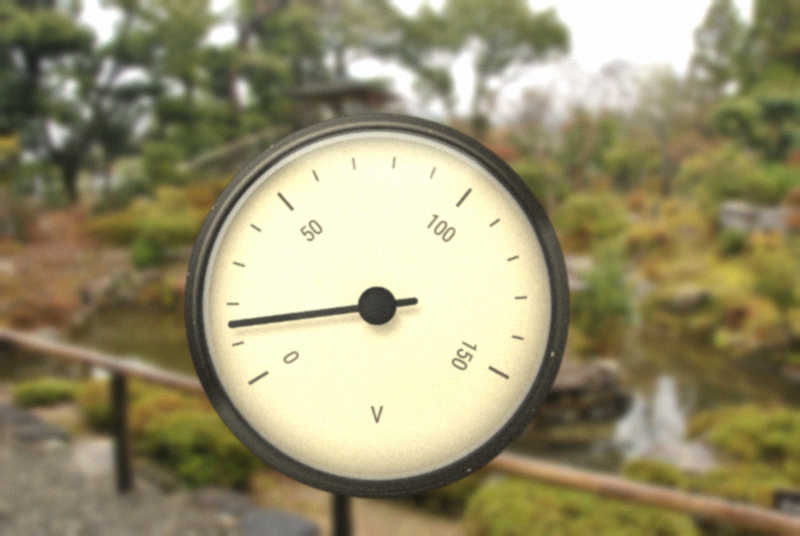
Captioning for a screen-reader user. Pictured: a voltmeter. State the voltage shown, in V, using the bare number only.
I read 15
